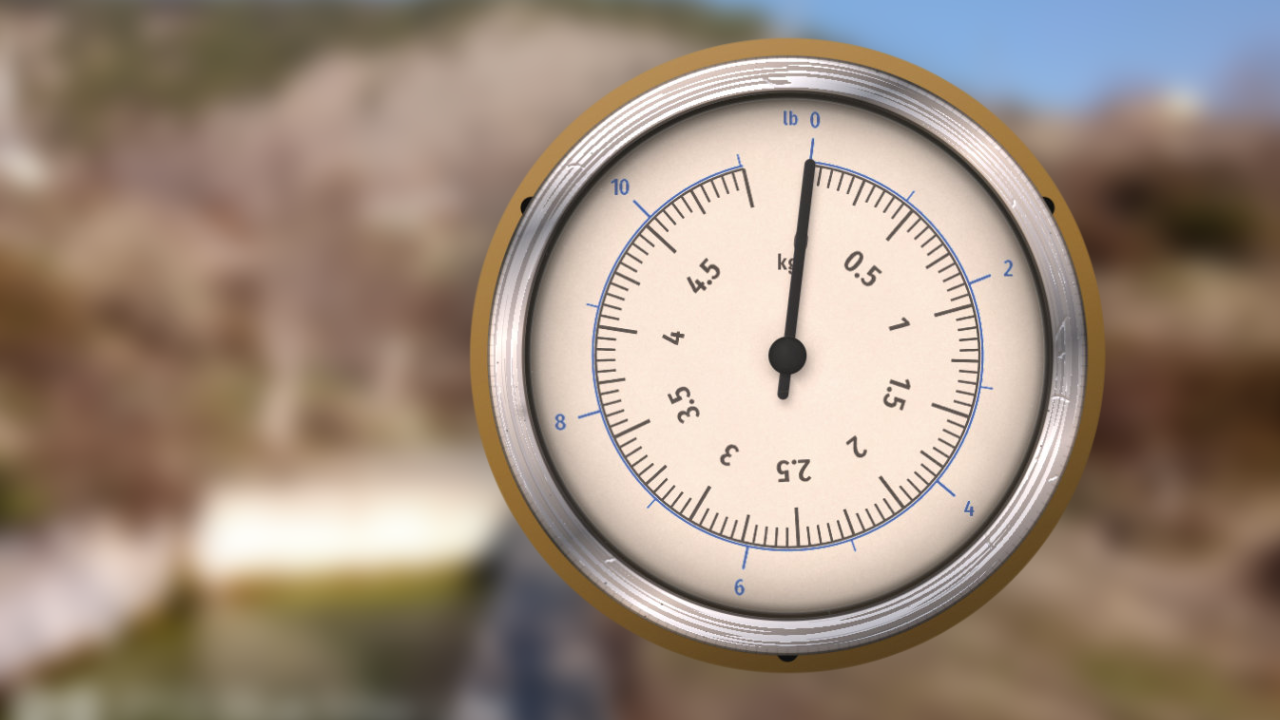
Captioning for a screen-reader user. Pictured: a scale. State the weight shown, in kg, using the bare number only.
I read 0
